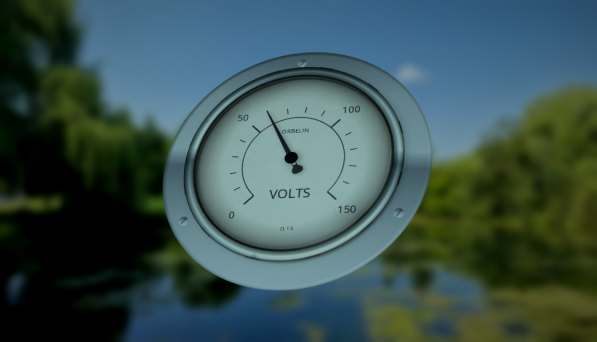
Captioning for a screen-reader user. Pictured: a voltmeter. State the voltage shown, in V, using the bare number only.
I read 60
